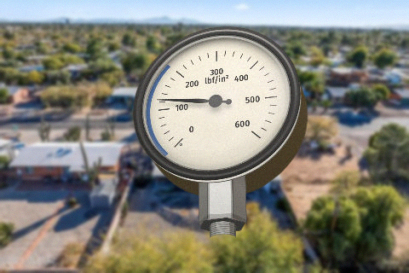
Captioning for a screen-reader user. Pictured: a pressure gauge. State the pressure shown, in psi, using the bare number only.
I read 120
